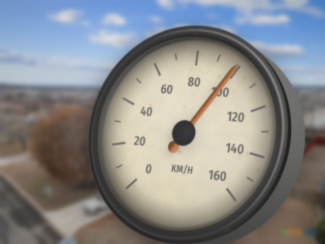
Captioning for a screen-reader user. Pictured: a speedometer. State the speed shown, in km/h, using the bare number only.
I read 100
